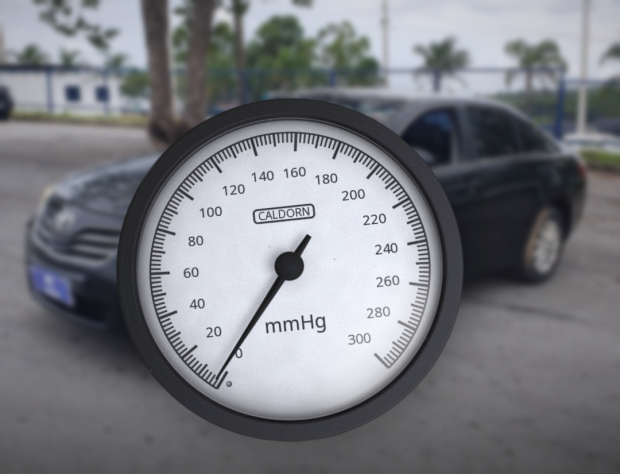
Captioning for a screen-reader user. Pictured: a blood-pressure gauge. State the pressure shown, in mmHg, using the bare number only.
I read 2
